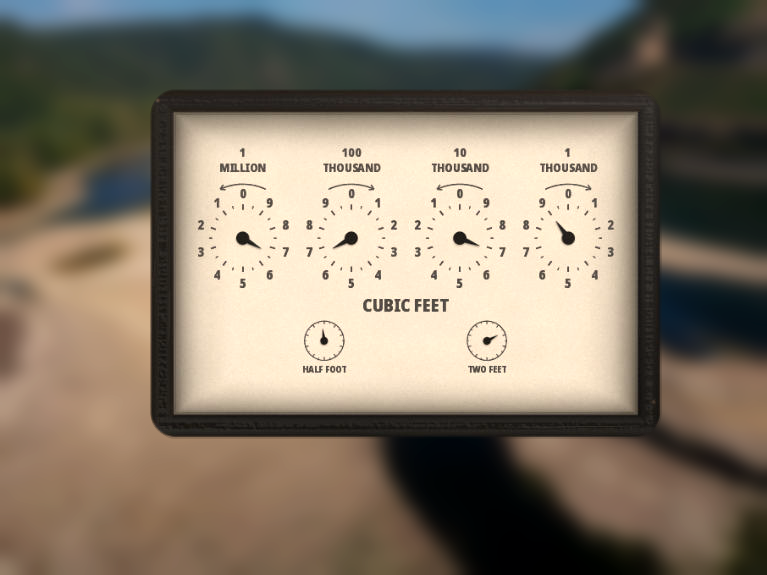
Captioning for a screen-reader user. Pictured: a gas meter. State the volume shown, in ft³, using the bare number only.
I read 666900
